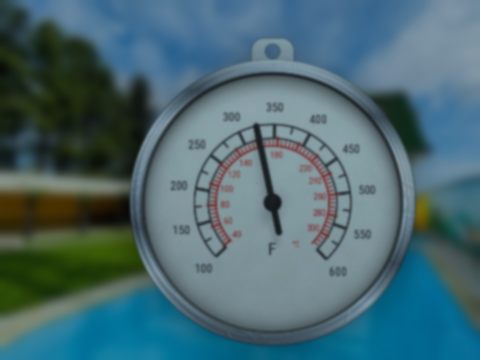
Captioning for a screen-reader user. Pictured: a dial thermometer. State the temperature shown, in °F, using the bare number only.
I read 325
